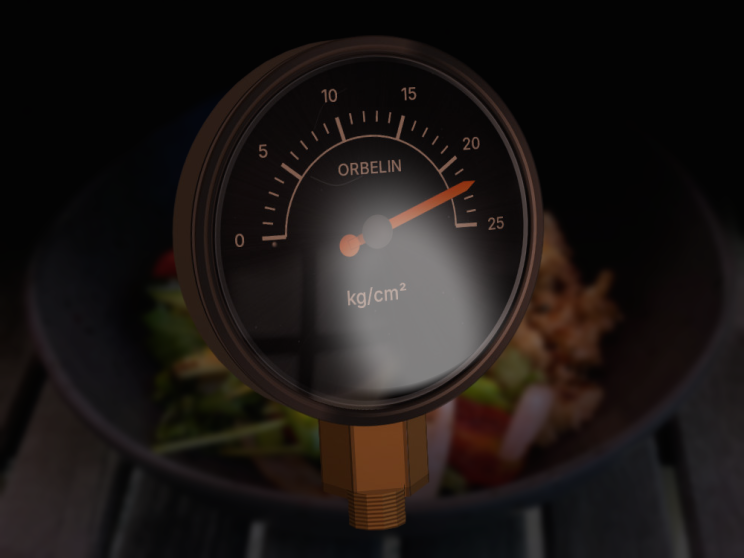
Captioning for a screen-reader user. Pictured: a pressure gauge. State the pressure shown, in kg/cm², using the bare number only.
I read 22
